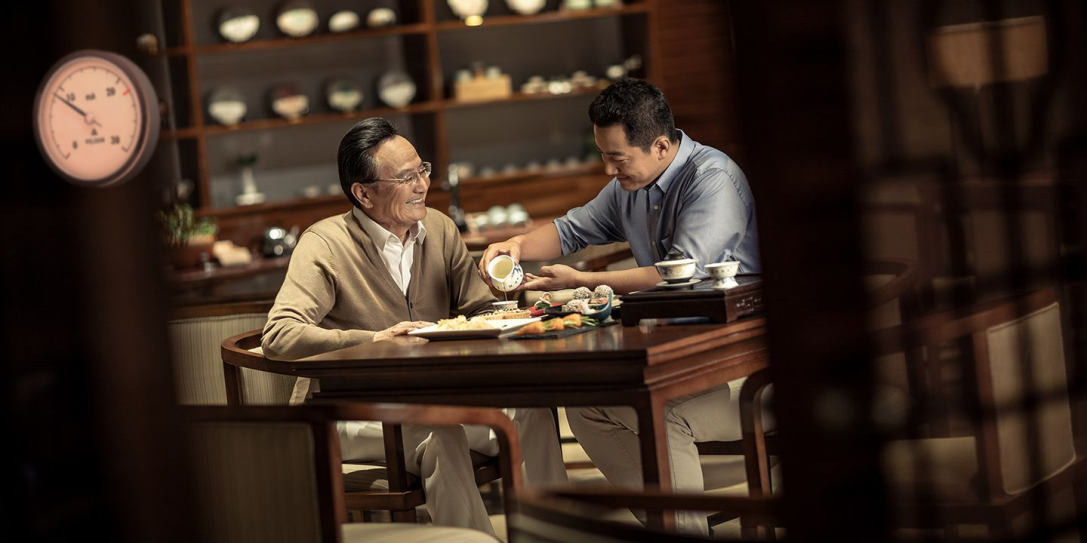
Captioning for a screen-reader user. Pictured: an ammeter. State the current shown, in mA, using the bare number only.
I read 9
